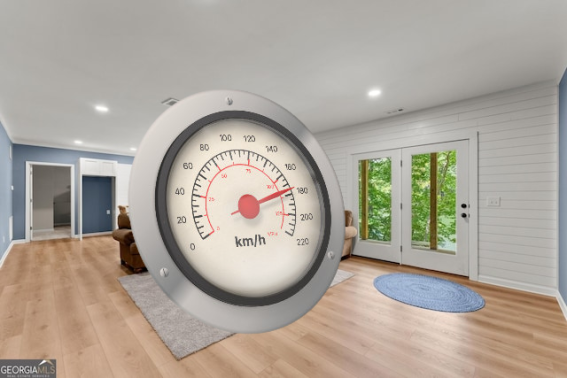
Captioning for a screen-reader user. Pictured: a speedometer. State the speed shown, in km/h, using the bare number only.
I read 175
